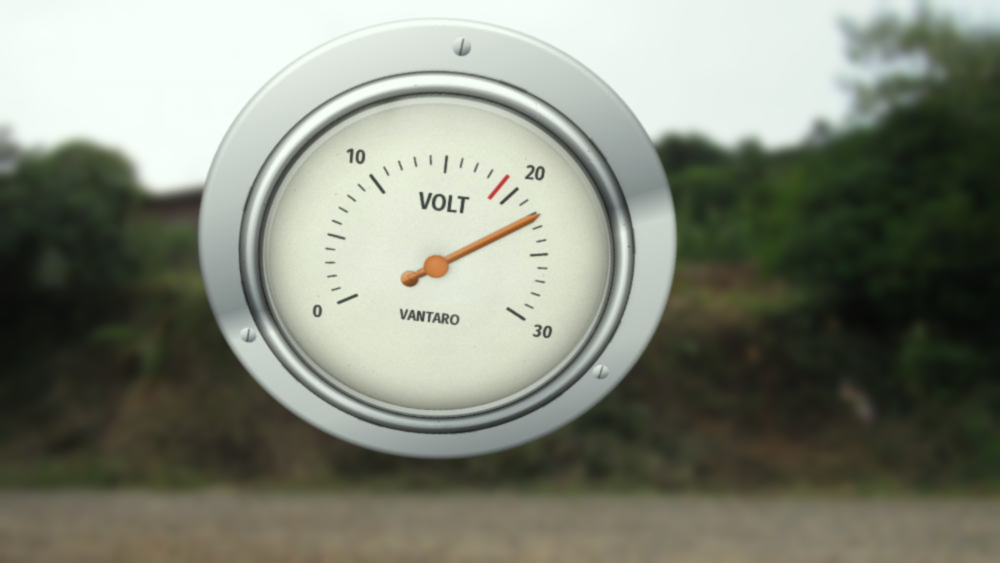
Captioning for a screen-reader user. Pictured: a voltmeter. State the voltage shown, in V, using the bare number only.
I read 22
